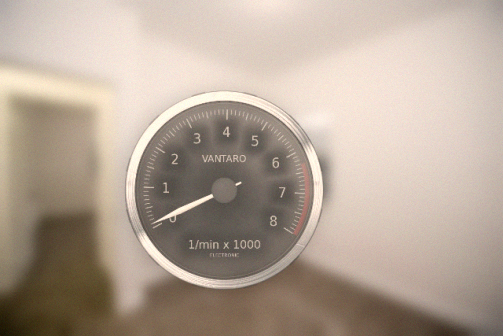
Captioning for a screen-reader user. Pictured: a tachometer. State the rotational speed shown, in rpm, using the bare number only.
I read 100
